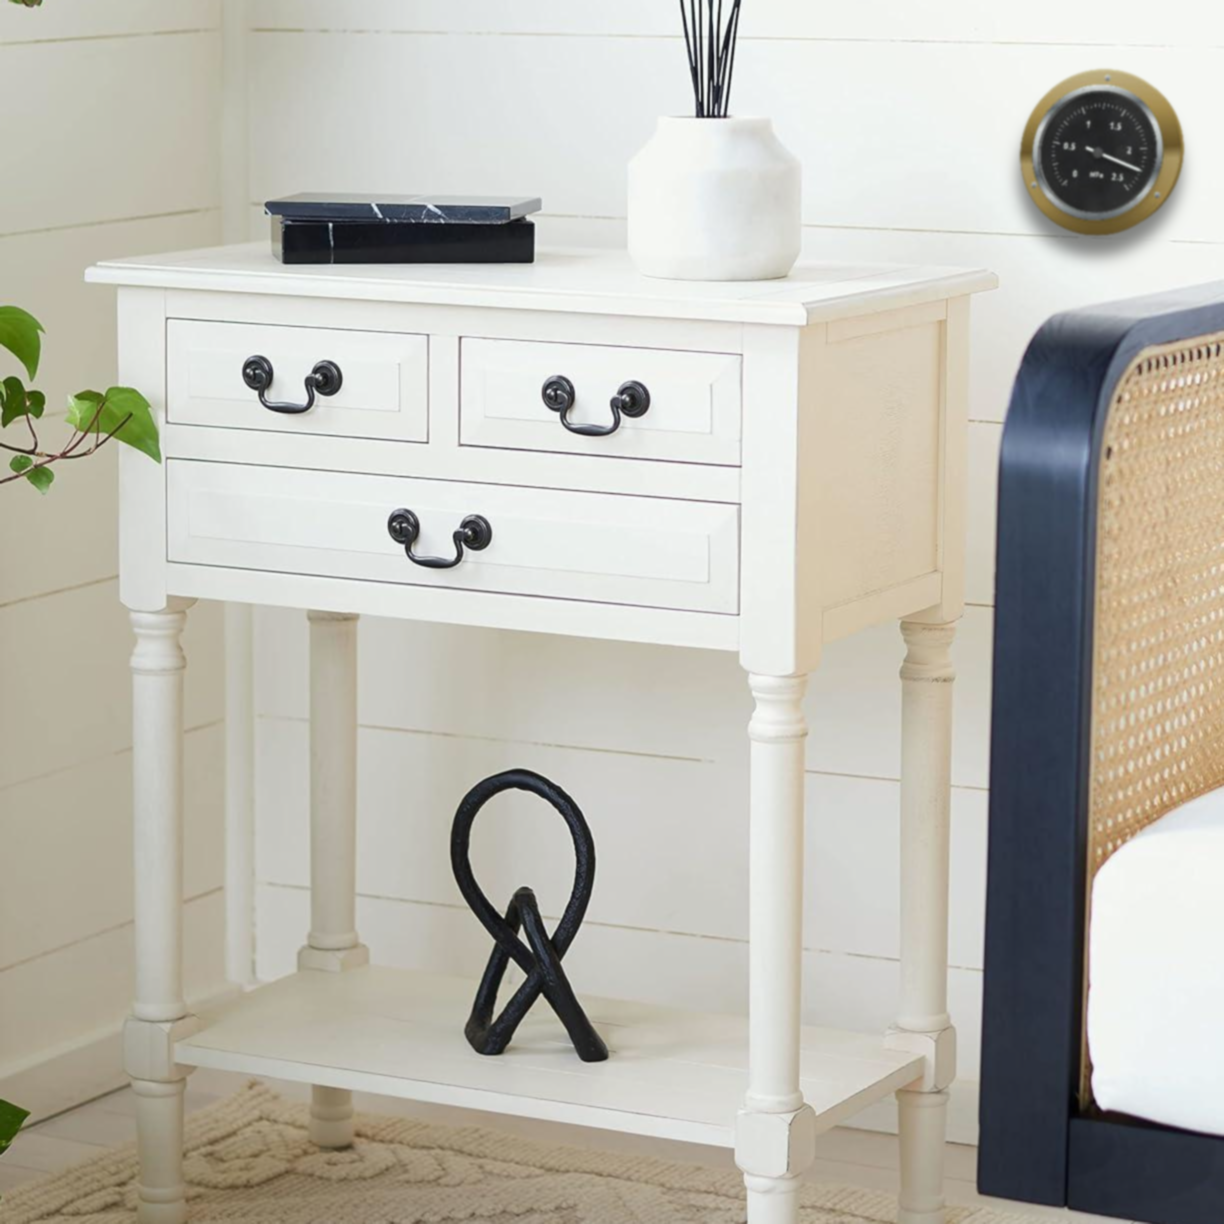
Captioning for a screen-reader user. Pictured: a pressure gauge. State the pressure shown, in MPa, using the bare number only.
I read 2.25
